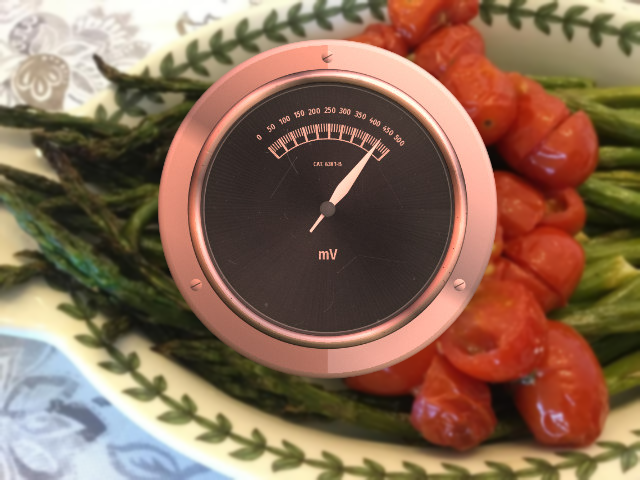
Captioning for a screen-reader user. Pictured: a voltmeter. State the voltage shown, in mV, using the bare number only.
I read 450
